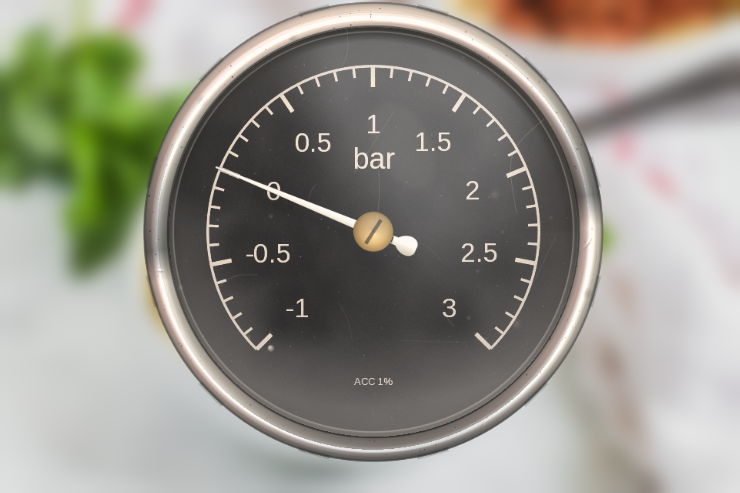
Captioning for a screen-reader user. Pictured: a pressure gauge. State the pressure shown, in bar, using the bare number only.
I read 0
